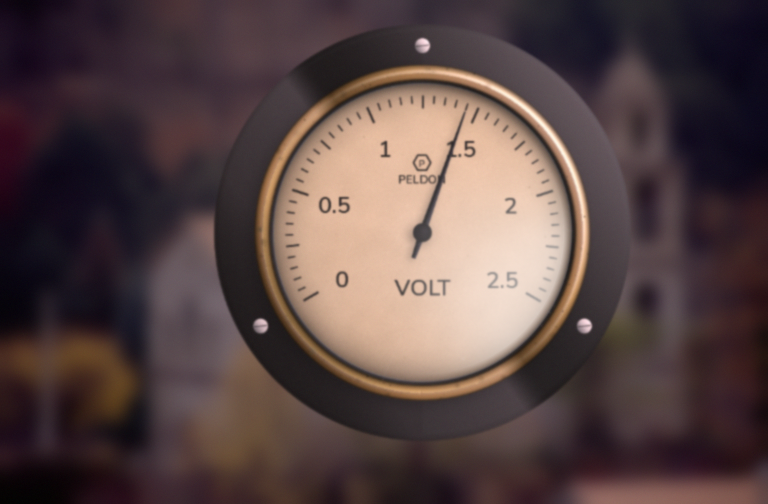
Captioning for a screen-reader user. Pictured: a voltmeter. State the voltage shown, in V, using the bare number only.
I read 1.45
